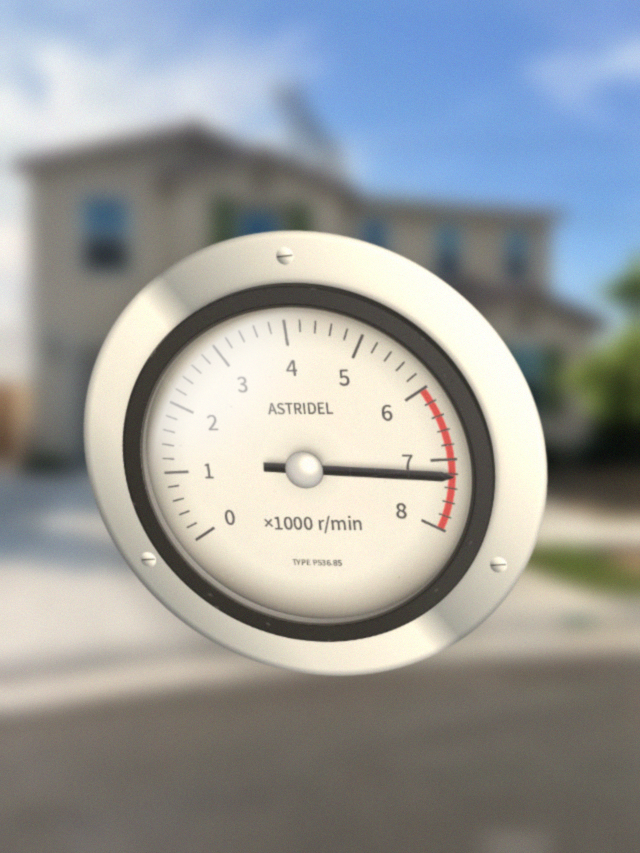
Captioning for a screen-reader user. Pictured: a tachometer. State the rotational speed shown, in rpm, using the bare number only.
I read 7200
